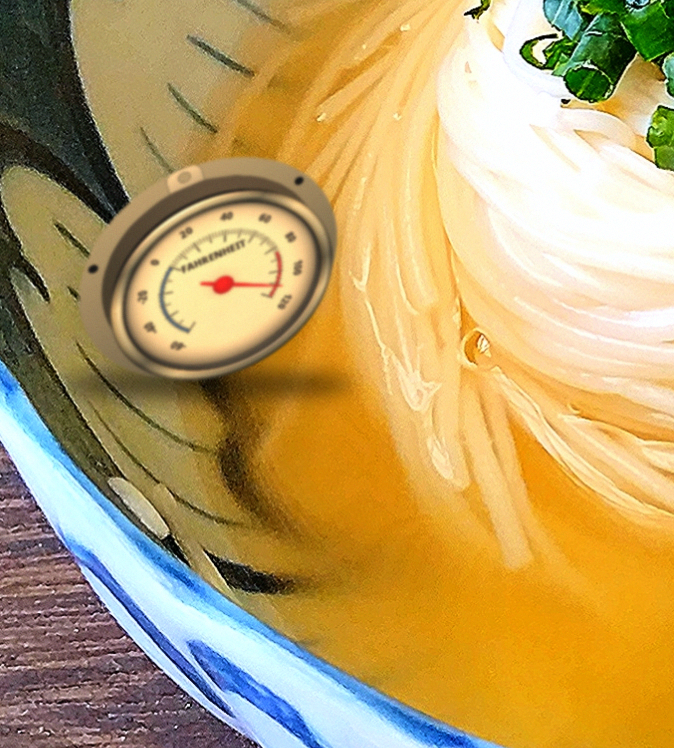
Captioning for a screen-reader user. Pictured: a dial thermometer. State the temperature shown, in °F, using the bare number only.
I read 110
